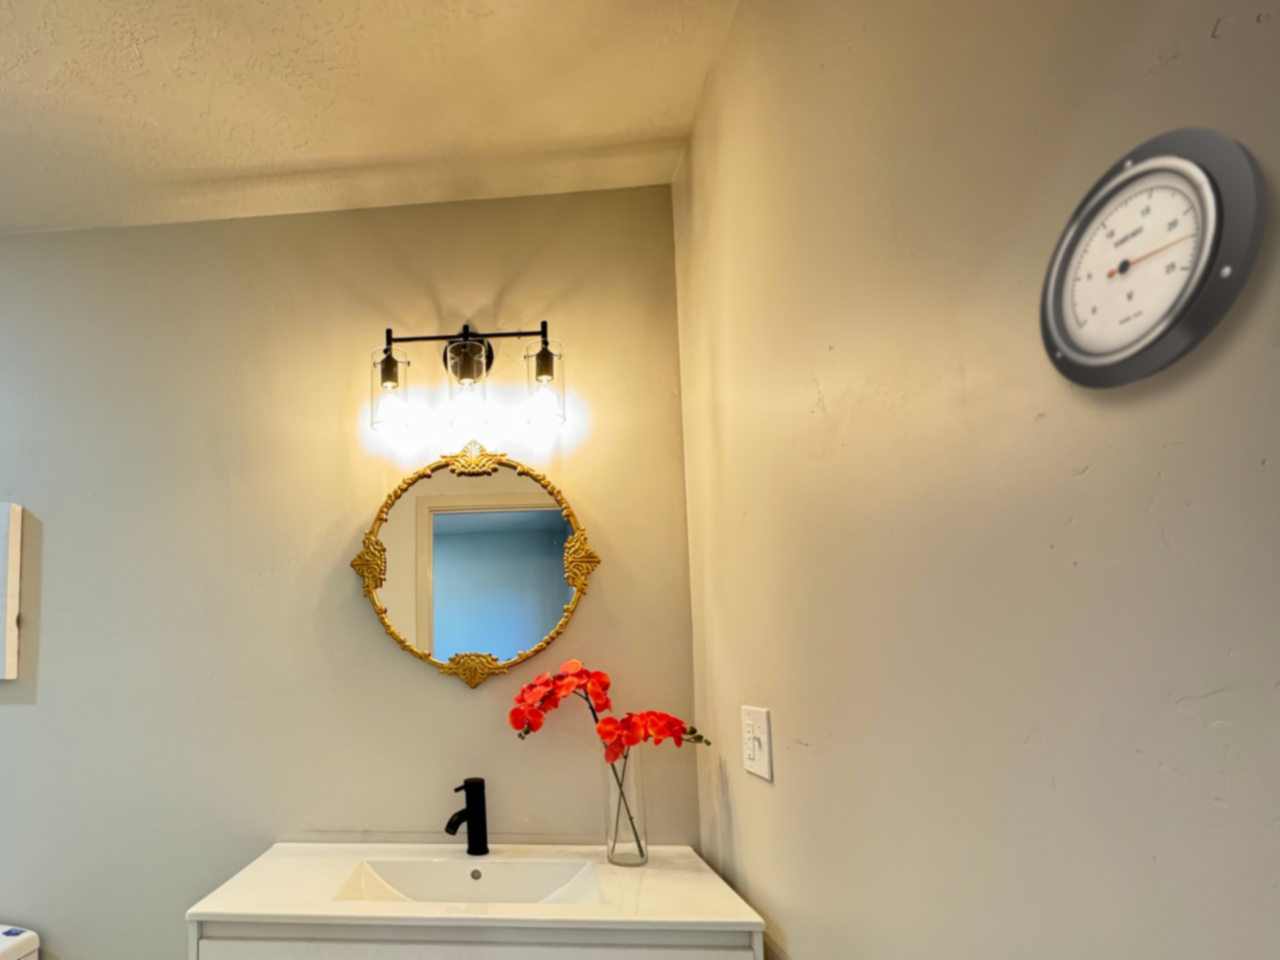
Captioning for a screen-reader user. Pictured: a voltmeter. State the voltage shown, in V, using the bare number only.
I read 22.5
